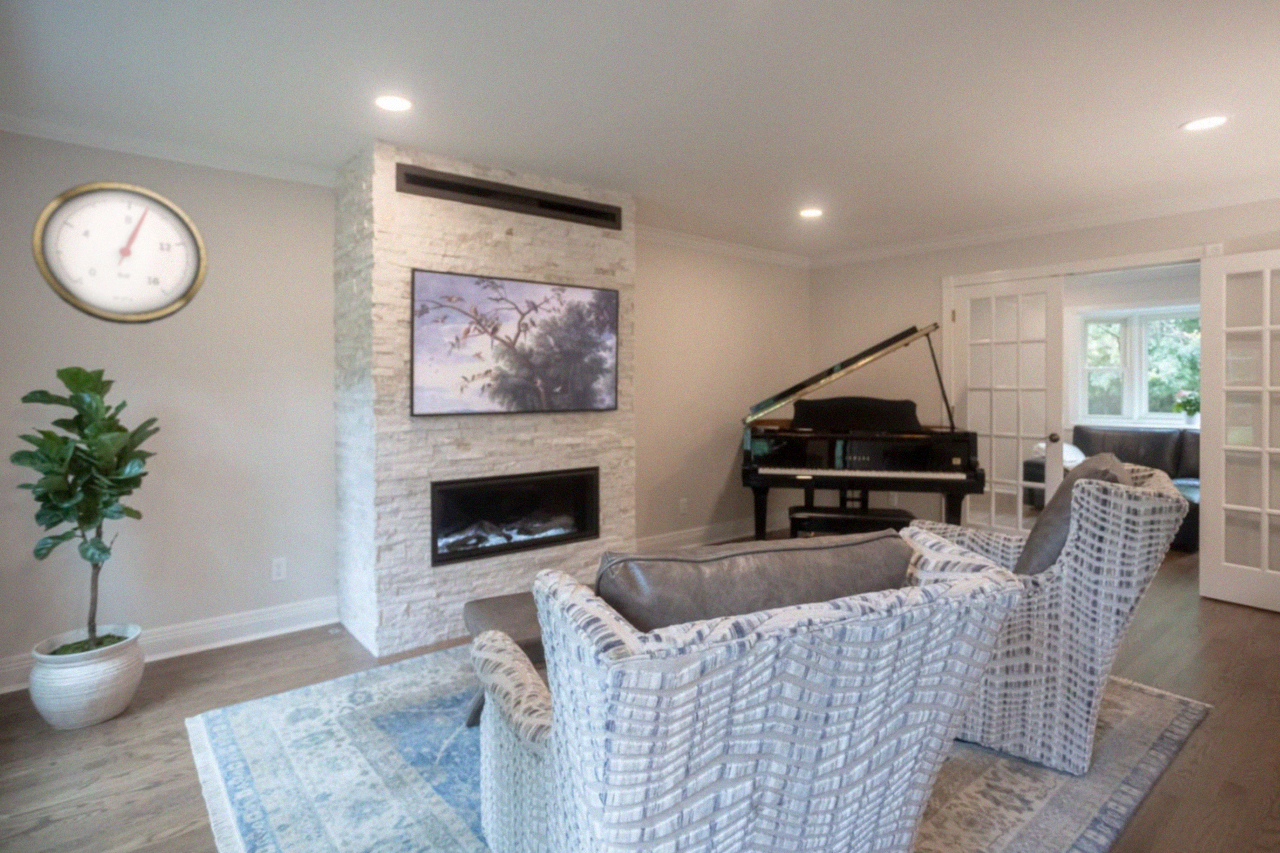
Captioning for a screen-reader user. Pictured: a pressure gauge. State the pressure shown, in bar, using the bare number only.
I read 9
